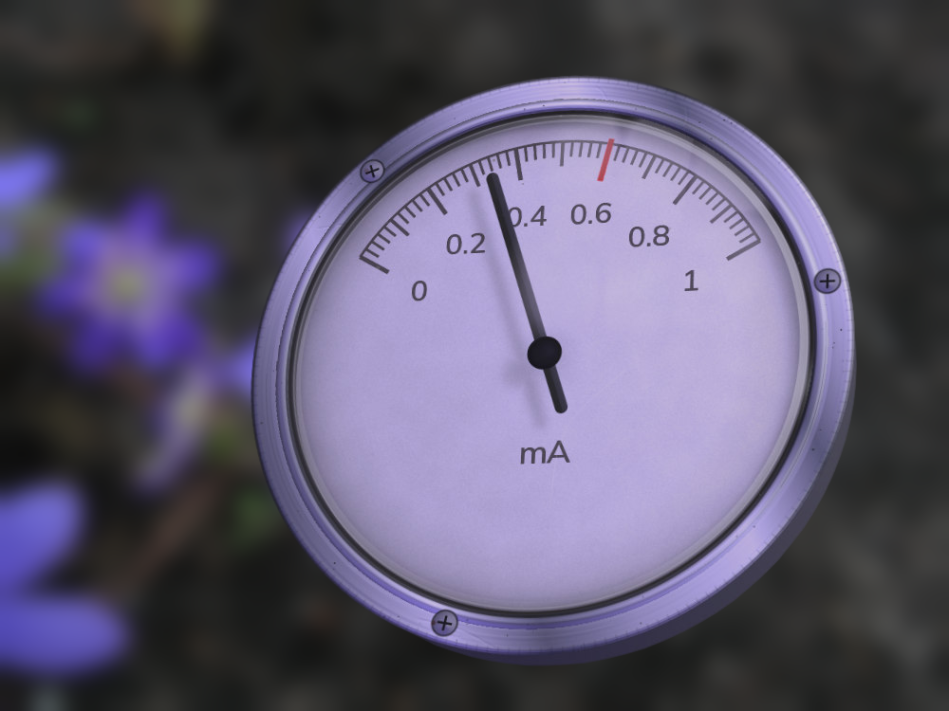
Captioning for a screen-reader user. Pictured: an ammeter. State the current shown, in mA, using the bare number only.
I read 0.34
